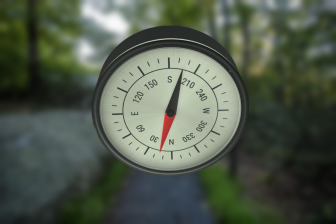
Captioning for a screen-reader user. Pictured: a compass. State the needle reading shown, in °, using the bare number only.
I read 15
